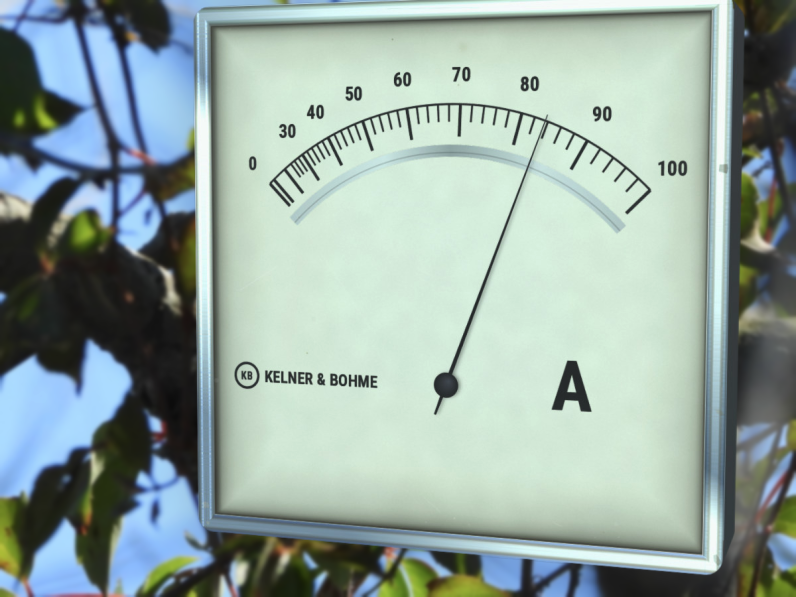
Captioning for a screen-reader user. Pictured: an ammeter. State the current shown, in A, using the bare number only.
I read 84
